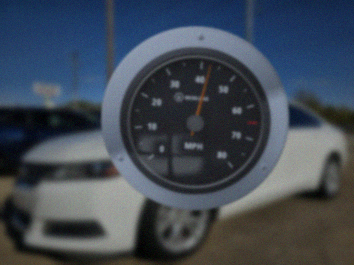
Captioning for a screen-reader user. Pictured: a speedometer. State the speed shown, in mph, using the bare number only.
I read 42.5
